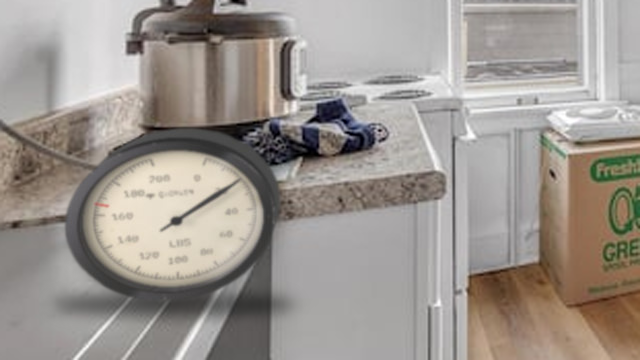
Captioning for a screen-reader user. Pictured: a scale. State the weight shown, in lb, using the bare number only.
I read 20
